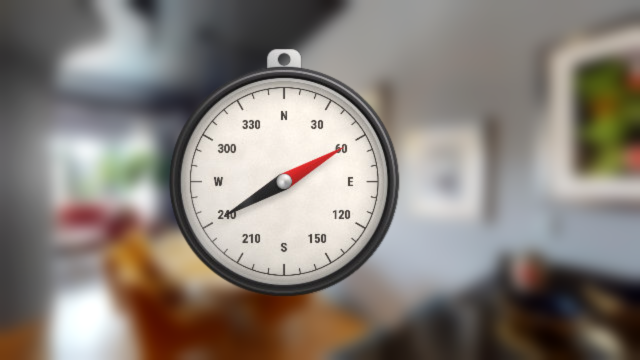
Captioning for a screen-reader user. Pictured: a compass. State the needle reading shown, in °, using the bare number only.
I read 60
